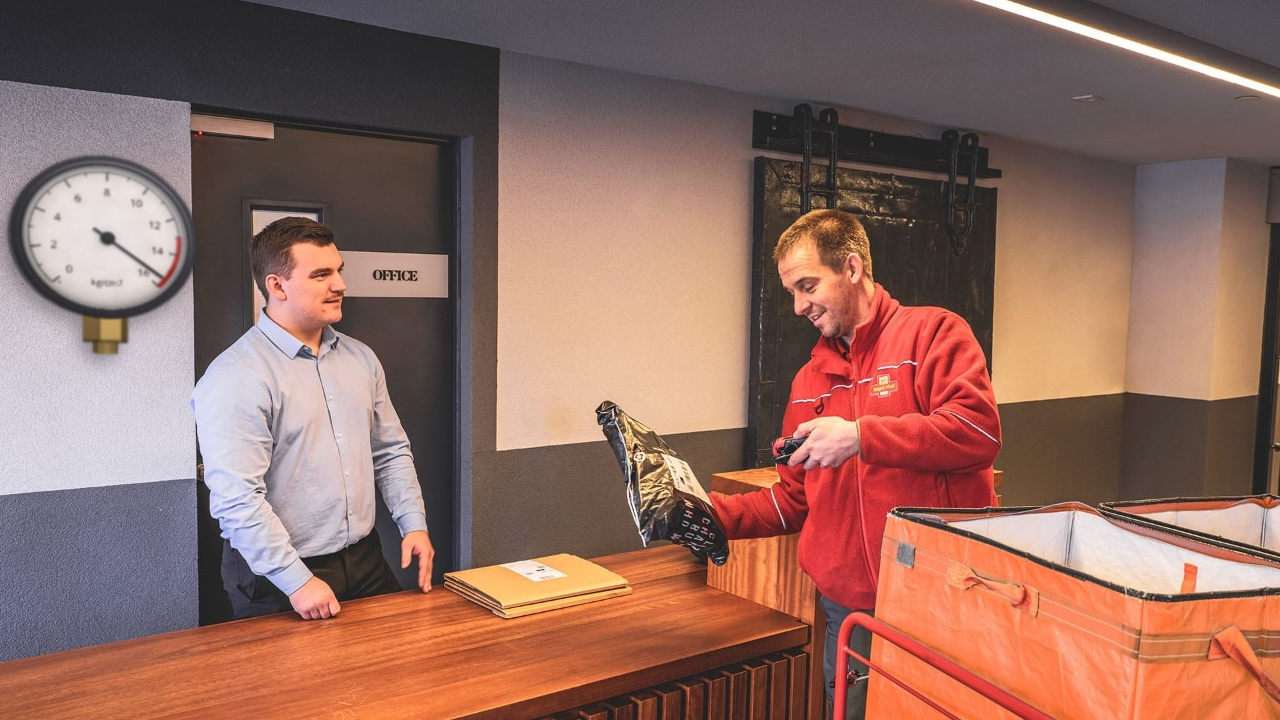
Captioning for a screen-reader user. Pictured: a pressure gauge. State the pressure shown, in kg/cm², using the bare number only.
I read 15.5
